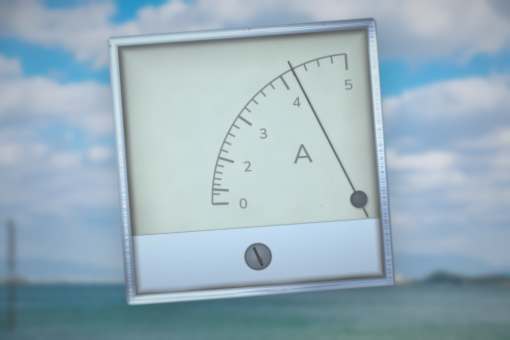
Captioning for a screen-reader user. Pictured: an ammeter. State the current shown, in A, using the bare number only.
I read 4.2
